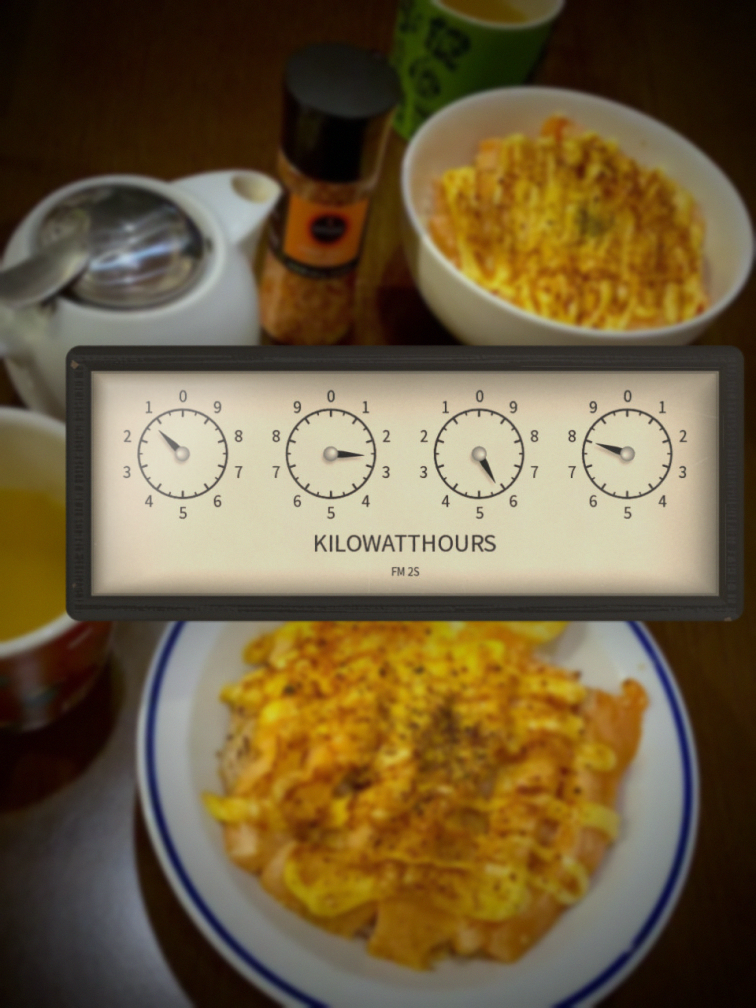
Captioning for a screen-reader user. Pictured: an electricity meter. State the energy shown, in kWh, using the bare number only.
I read 1258
